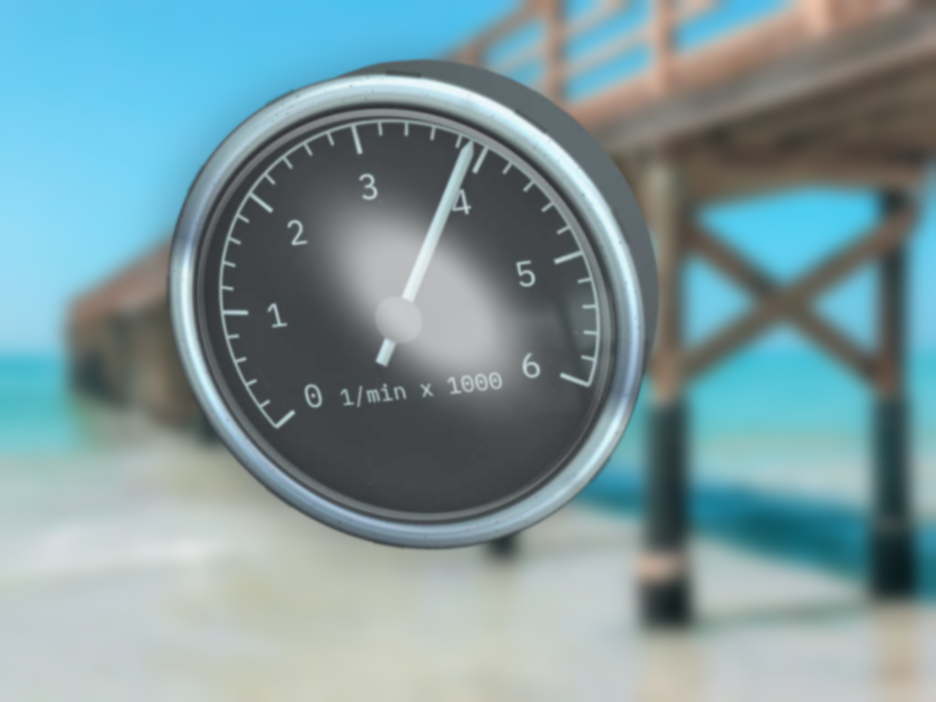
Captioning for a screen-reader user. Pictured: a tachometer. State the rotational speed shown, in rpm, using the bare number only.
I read 3900
